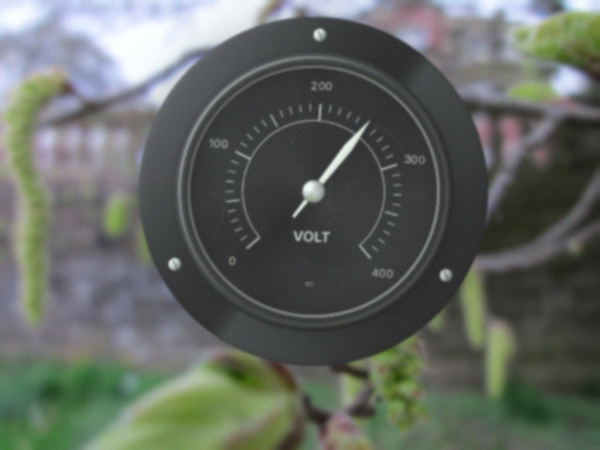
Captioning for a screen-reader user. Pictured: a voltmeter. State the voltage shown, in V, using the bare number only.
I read 250
